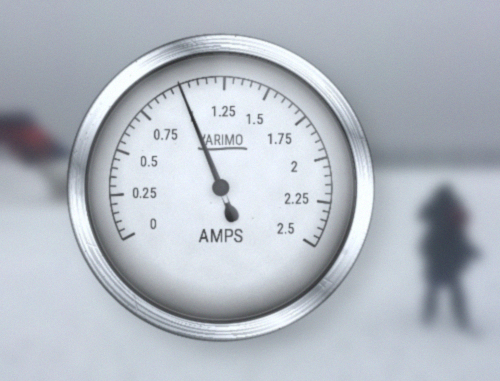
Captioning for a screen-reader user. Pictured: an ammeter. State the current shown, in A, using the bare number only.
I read 1
